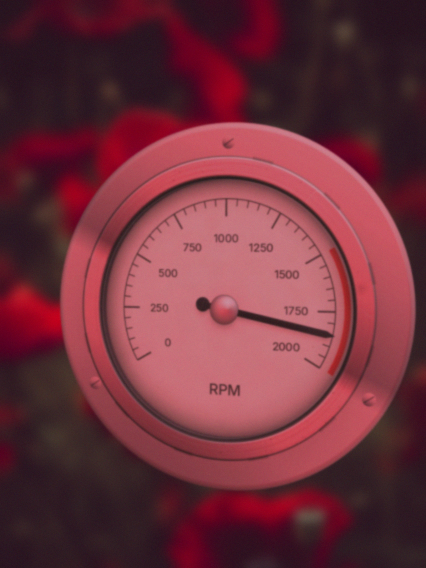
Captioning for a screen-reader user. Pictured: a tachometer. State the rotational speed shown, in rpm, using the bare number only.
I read 1850
